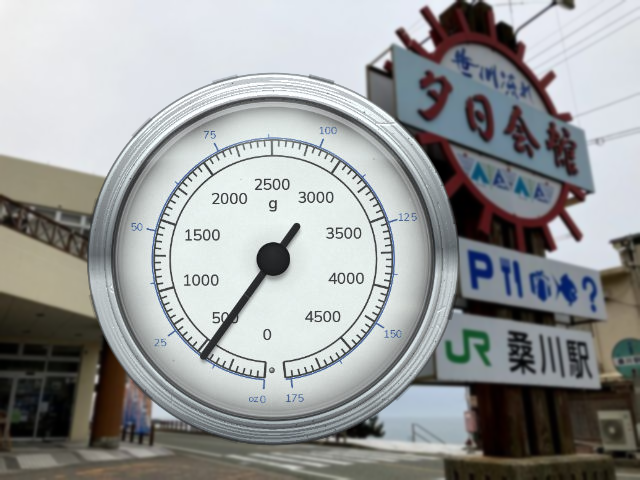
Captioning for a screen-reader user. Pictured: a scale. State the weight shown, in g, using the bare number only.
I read 450
